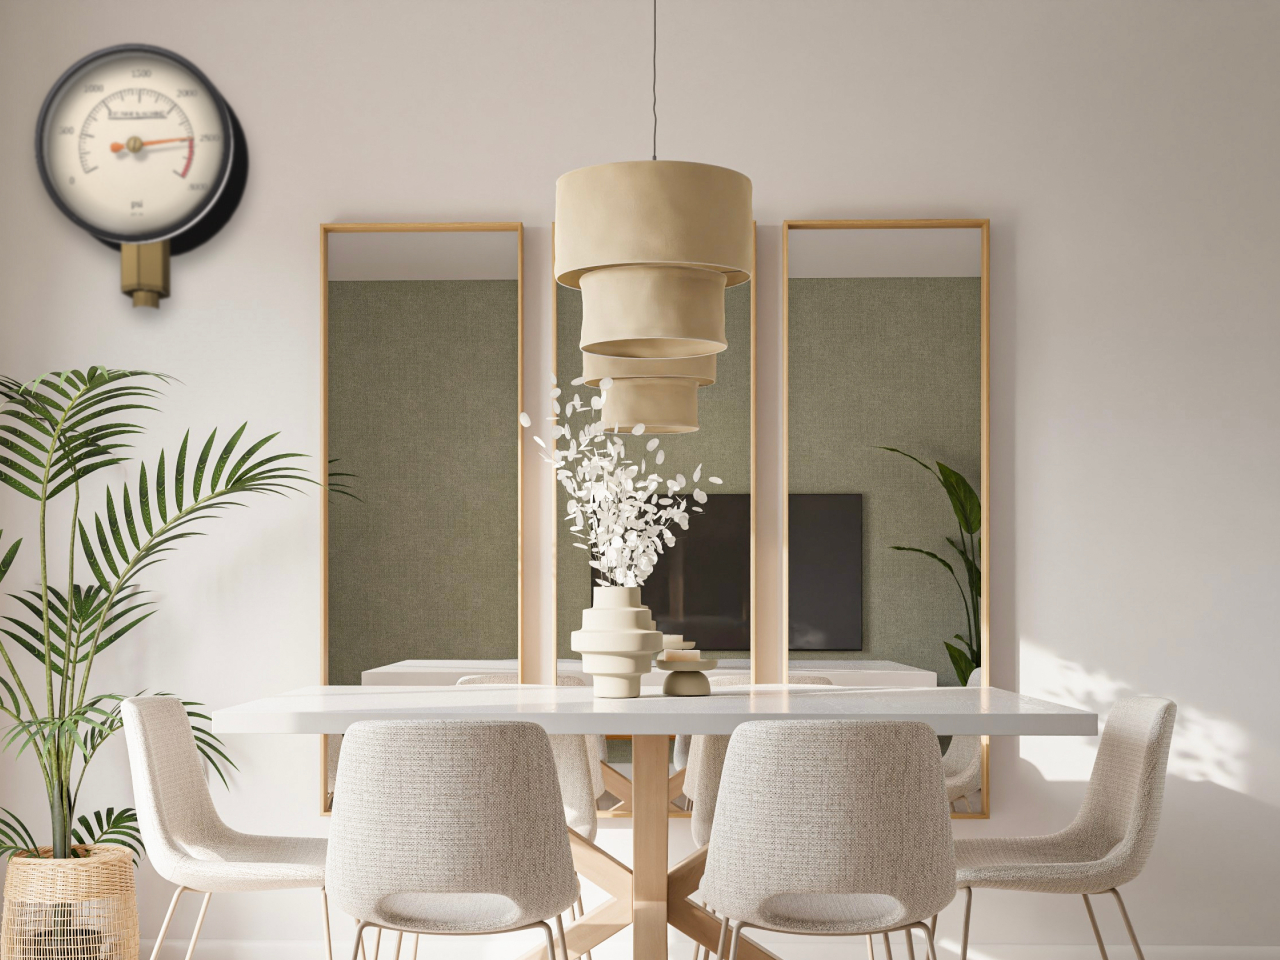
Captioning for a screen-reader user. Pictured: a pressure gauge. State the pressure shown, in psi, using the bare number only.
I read 2500
